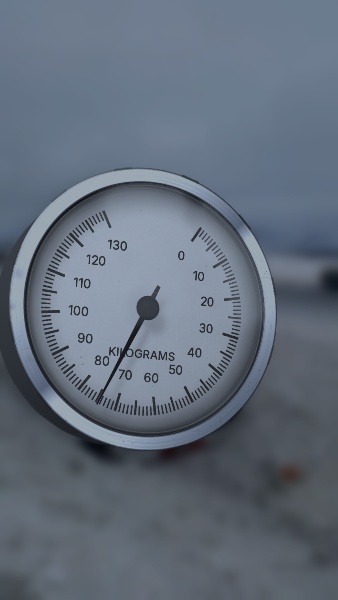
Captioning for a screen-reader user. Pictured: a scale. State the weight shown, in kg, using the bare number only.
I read 75
